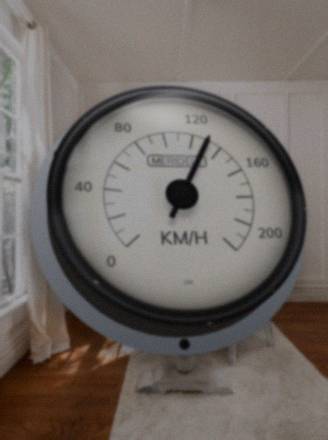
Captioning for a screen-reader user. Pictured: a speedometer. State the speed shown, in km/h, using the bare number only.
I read 130
